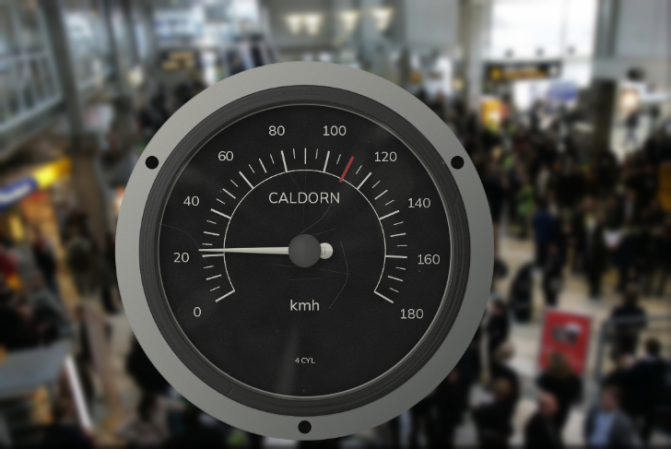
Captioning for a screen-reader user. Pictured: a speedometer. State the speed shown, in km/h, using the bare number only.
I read 22.5
